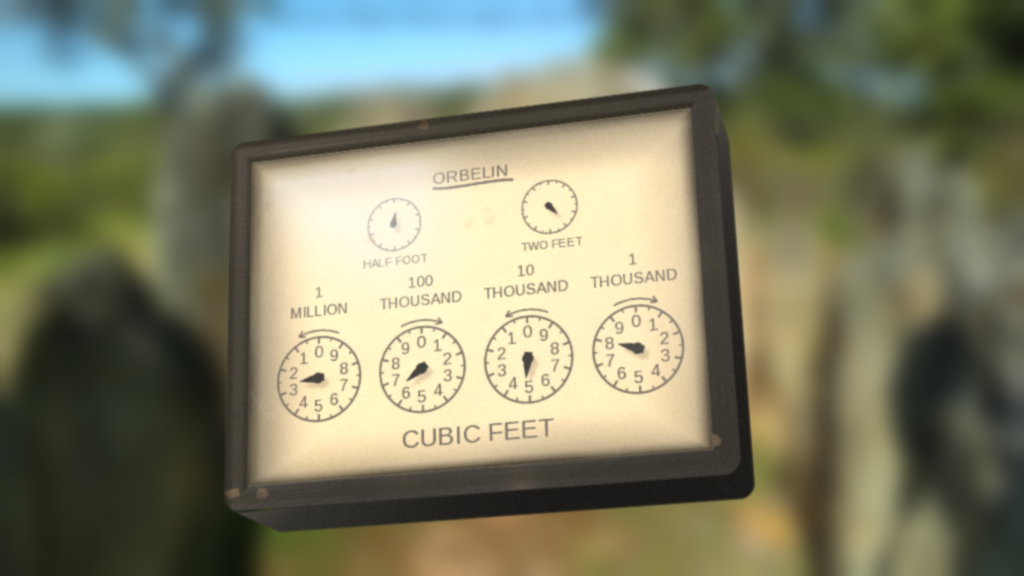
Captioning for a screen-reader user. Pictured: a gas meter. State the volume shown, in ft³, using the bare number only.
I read 264800
